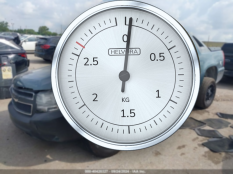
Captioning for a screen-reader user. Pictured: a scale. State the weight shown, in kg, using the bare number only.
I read 0.05
